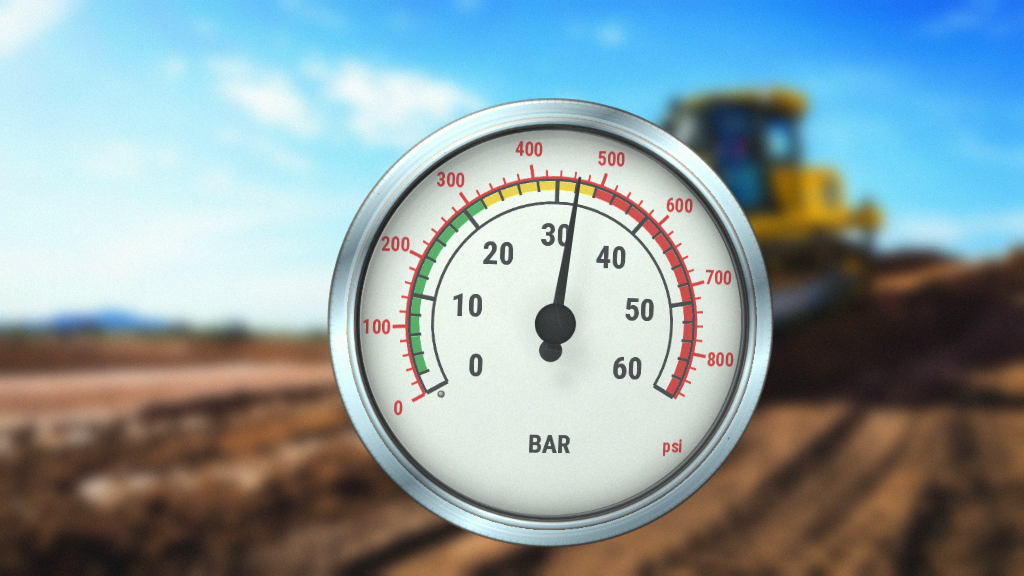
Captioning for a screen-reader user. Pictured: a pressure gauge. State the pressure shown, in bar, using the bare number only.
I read 32
